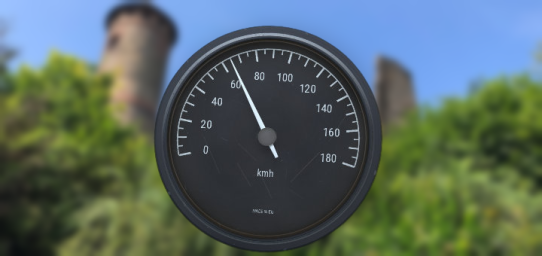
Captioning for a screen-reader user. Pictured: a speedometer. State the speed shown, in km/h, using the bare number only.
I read 65
